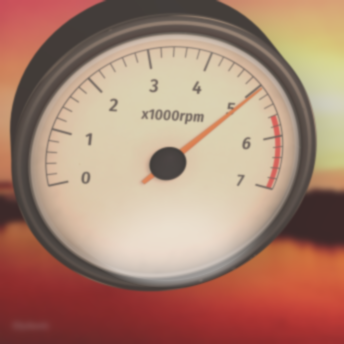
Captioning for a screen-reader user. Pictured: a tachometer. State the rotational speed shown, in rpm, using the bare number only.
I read 5000
